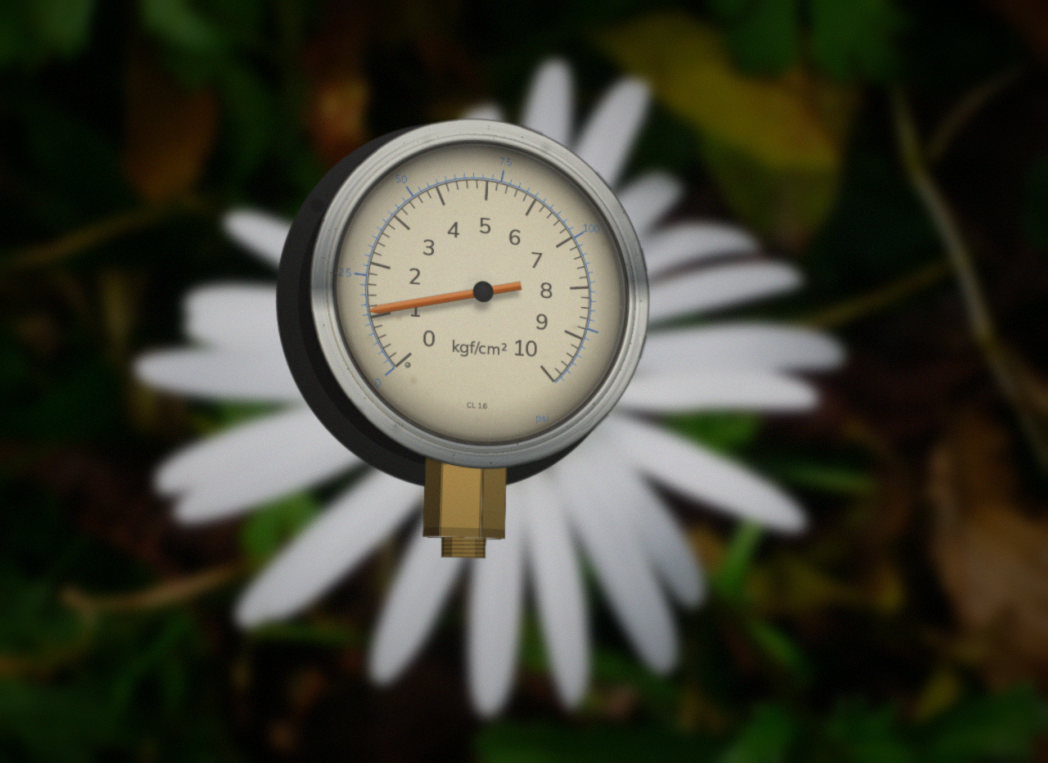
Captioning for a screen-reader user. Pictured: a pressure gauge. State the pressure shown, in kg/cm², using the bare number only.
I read 1.1
